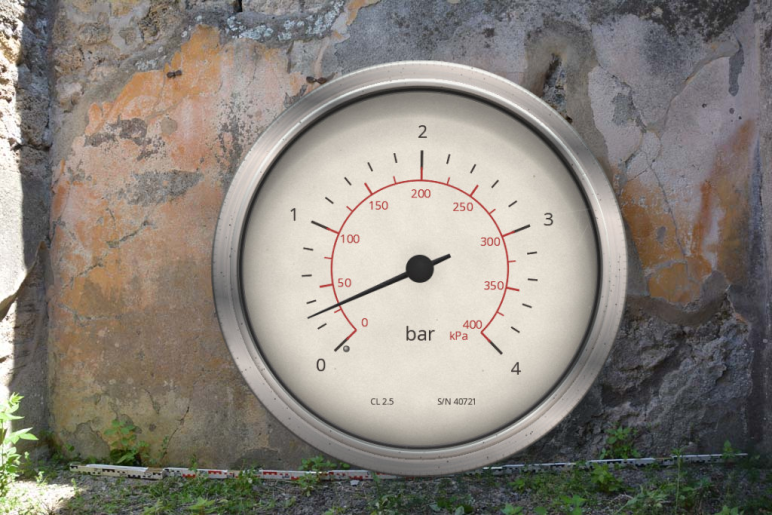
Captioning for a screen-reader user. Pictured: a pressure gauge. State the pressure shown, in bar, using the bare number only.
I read 0.3
